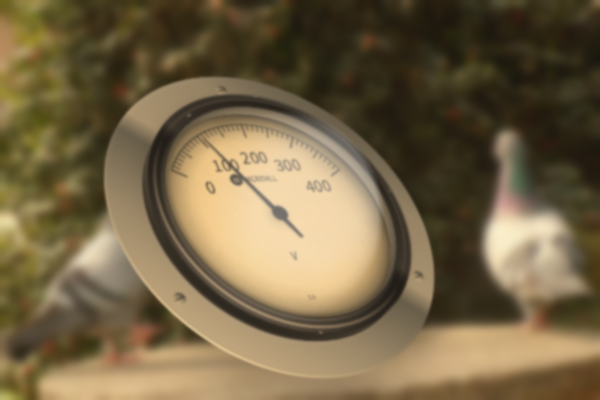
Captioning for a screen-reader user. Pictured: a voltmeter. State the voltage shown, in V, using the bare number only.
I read 100
